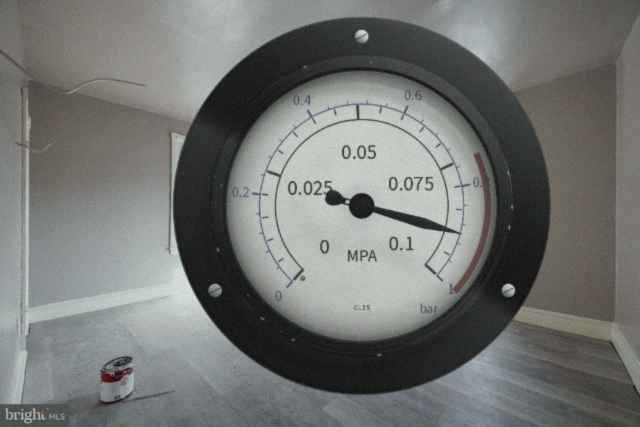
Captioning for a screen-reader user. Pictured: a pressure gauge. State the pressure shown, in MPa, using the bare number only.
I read 0.09
